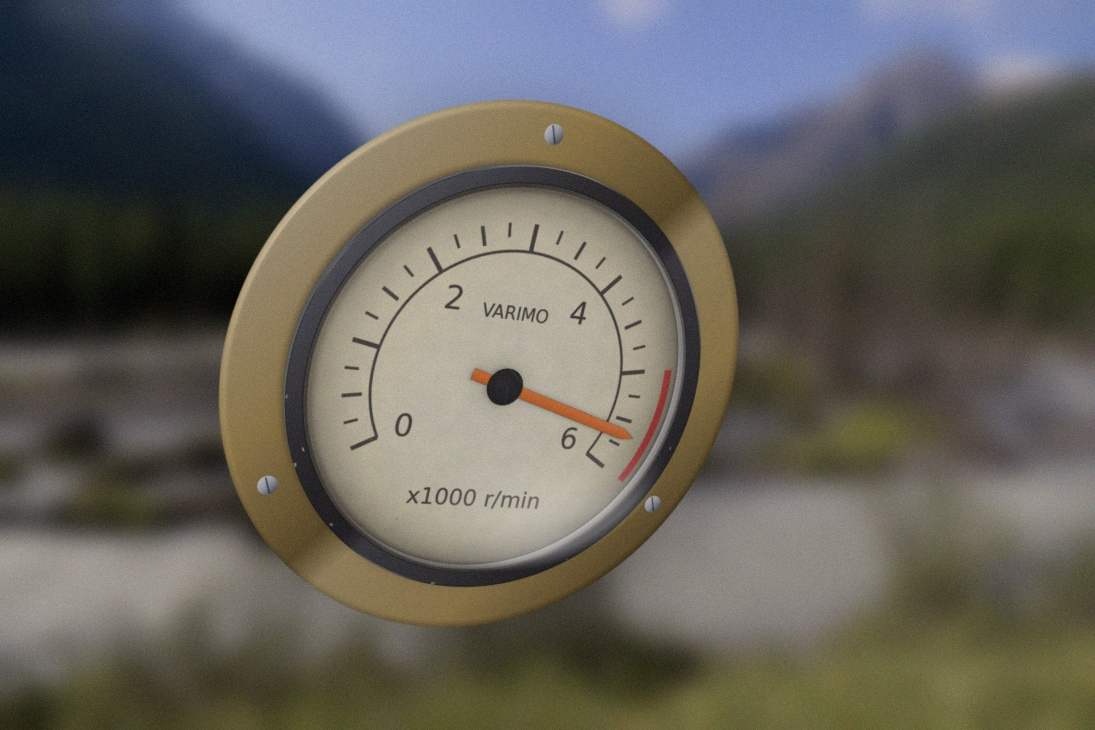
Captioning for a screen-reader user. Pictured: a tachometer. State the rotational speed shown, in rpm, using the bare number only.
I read 5625
